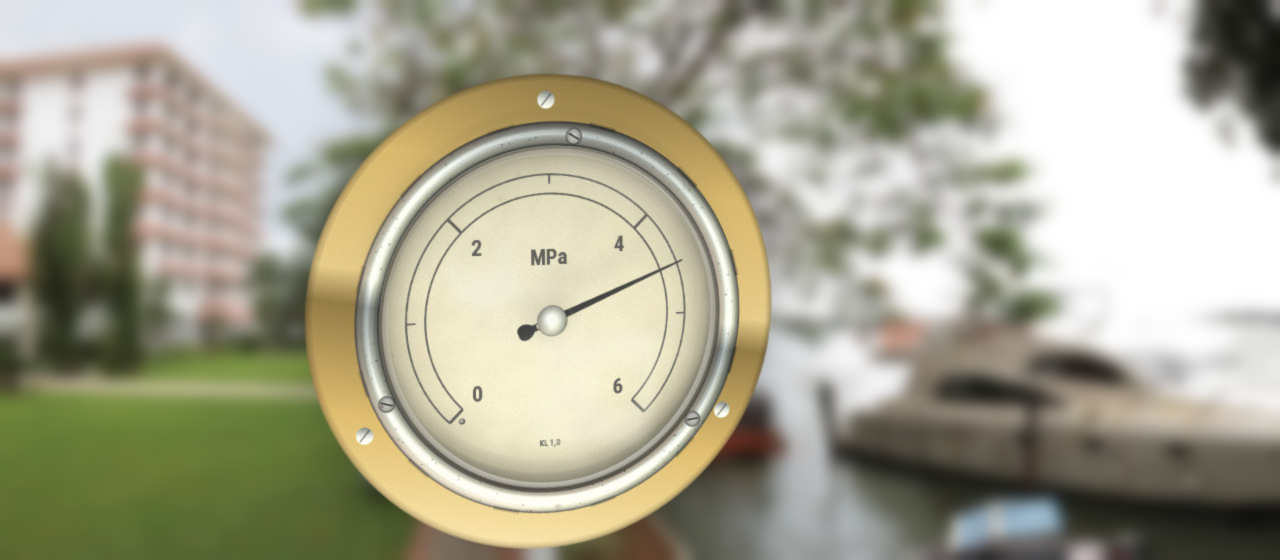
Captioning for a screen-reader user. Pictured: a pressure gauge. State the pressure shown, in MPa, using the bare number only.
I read 4.5
